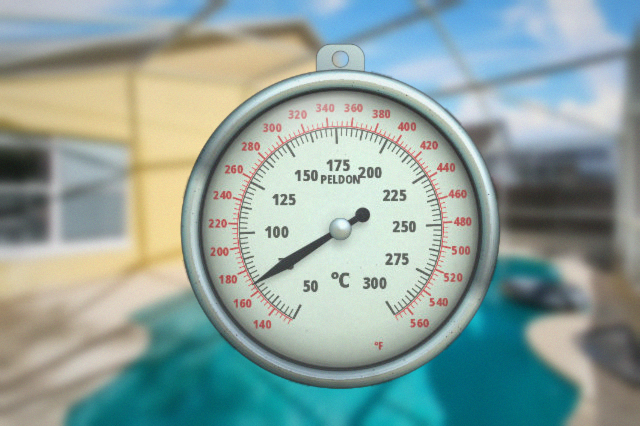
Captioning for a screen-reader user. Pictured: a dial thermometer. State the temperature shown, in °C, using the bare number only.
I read 75
